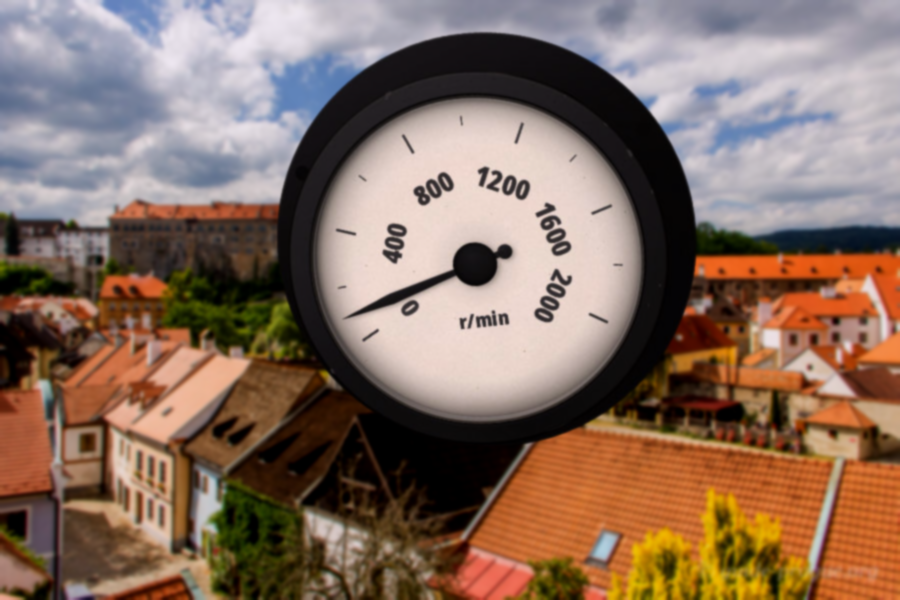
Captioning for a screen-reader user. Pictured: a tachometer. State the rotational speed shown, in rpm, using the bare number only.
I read 100
